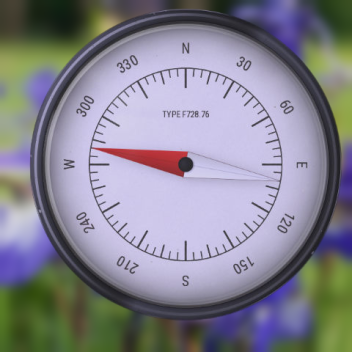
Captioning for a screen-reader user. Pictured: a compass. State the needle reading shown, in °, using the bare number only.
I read 280
